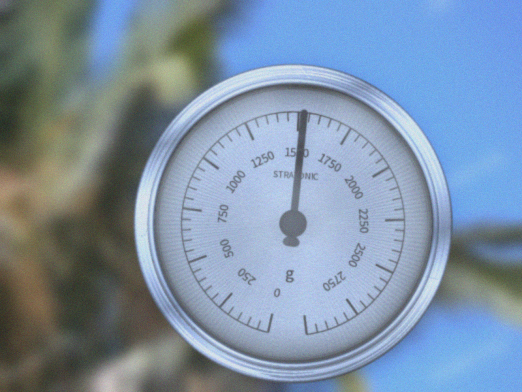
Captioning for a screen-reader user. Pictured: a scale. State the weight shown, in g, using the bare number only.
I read 1525
